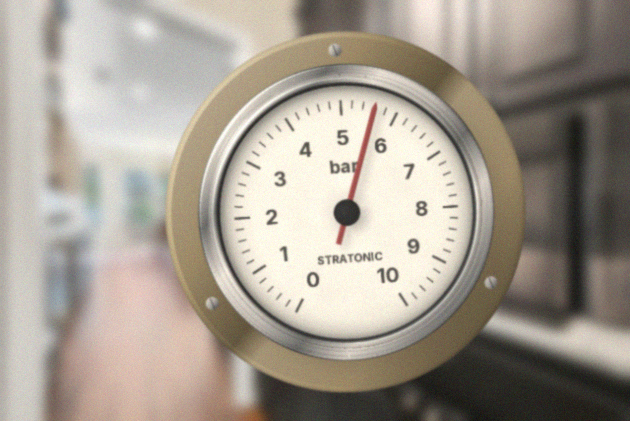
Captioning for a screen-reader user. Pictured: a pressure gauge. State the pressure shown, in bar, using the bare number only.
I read 5.6
